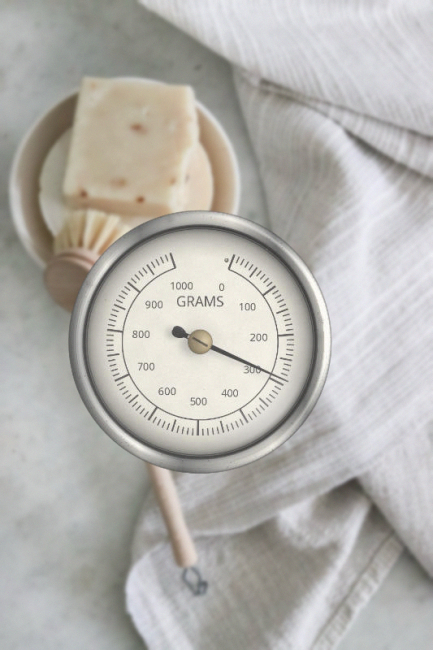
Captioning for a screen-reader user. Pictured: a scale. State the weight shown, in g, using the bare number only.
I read 290
